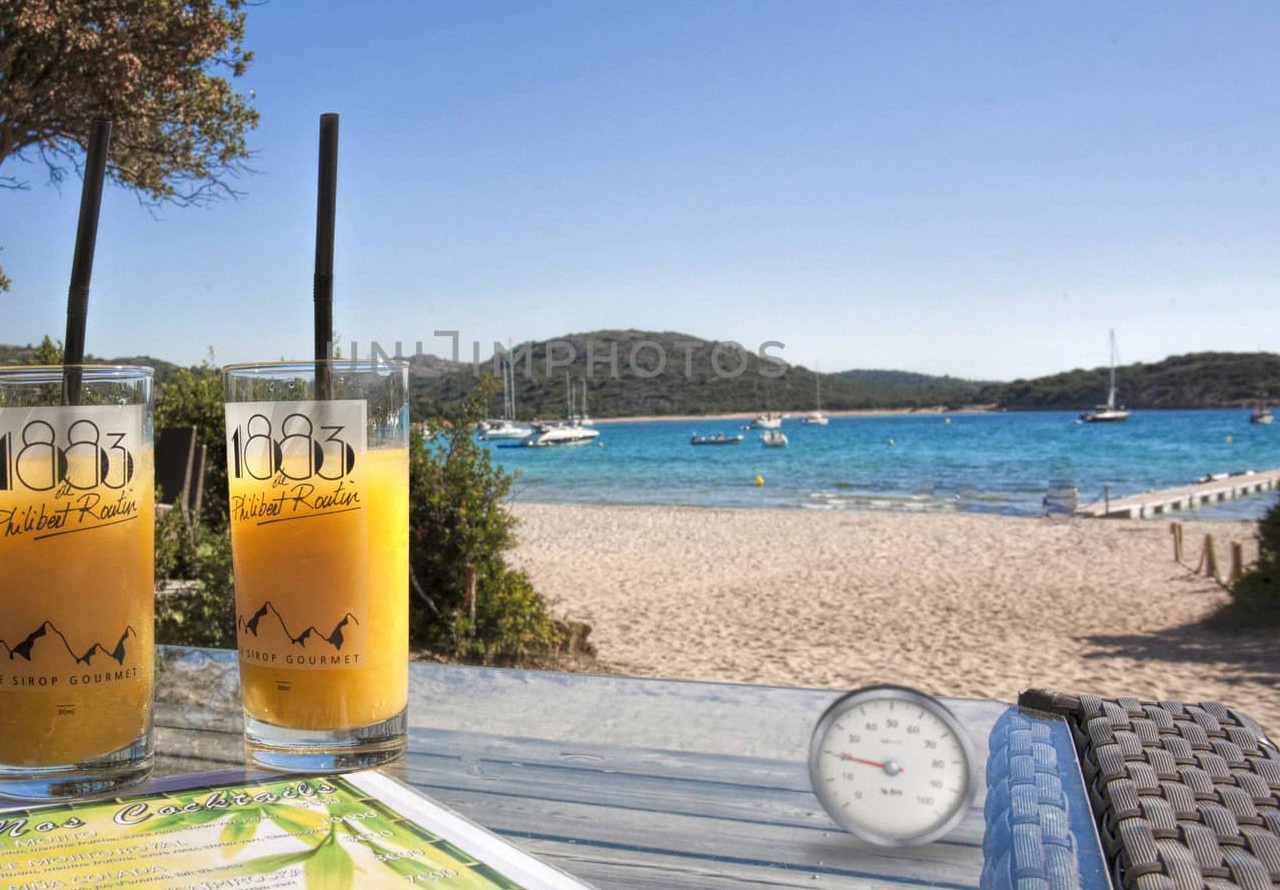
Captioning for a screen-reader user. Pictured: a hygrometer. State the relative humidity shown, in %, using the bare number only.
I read 20
